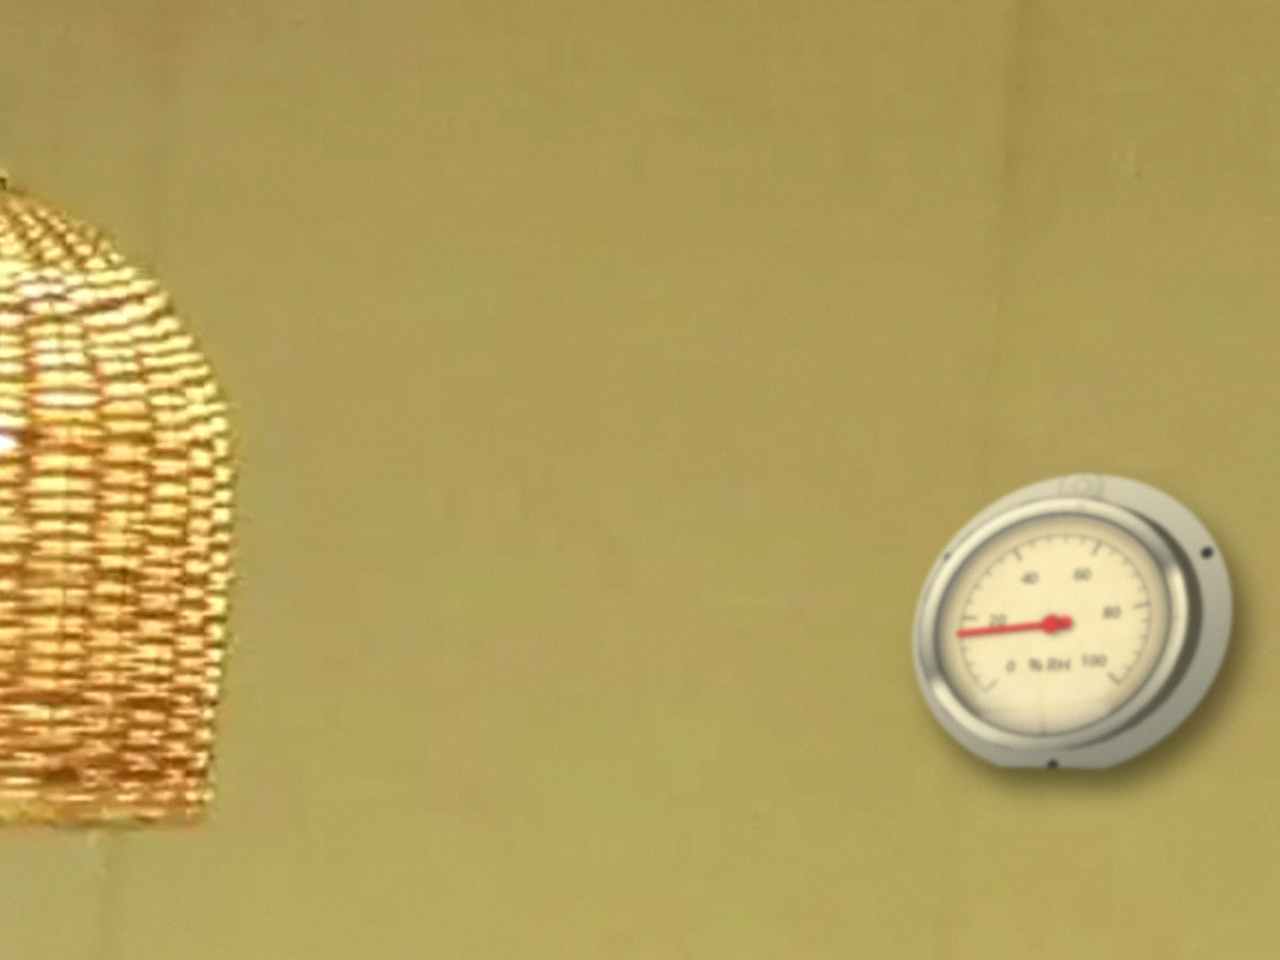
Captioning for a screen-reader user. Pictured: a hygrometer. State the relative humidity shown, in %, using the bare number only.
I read 16
